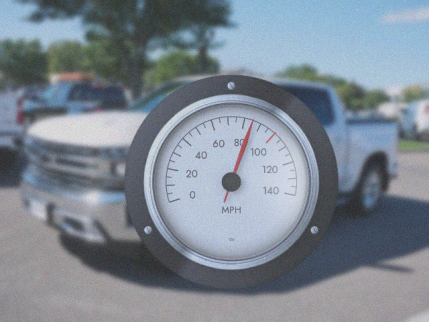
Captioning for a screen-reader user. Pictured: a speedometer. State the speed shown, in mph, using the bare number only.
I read 85
